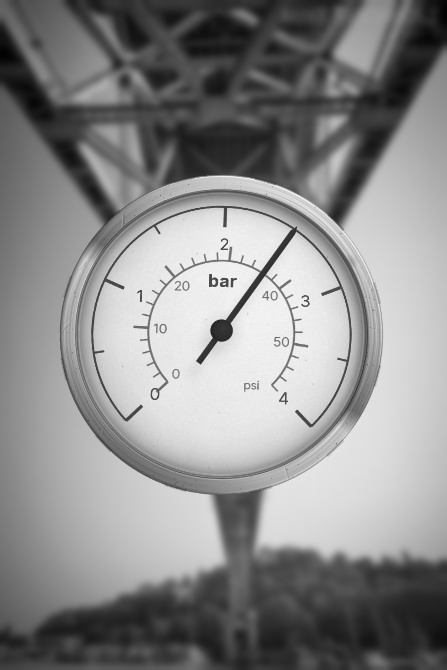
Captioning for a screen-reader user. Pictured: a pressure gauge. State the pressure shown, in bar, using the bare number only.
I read 2.5
